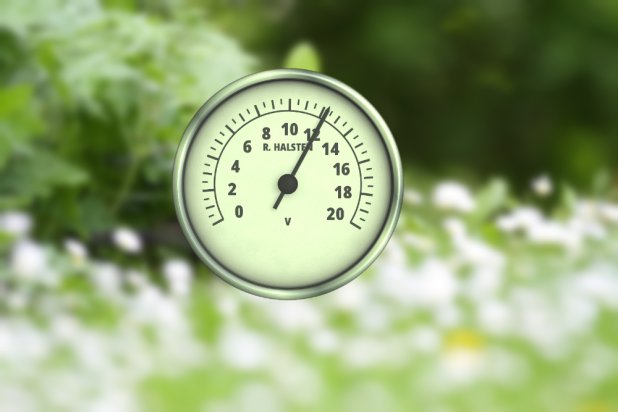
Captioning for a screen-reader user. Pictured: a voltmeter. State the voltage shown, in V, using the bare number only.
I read 12.25
